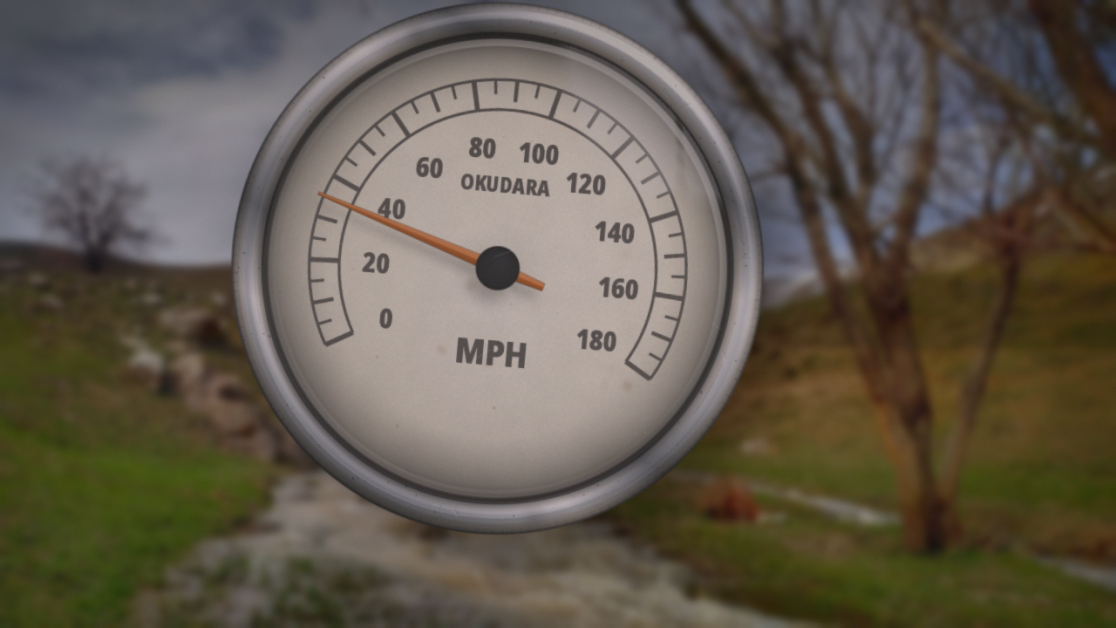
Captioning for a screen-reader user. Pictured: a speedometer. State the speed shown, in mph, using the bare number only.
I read 35
